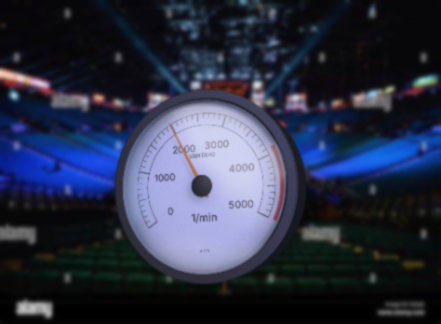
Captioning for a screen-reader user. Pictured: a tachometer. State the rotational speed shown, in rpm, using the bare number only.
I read 2000
